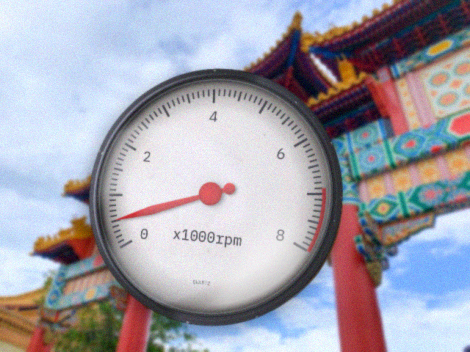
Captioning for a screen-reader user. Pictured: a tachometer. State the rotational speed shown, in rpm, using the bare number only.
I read 500
